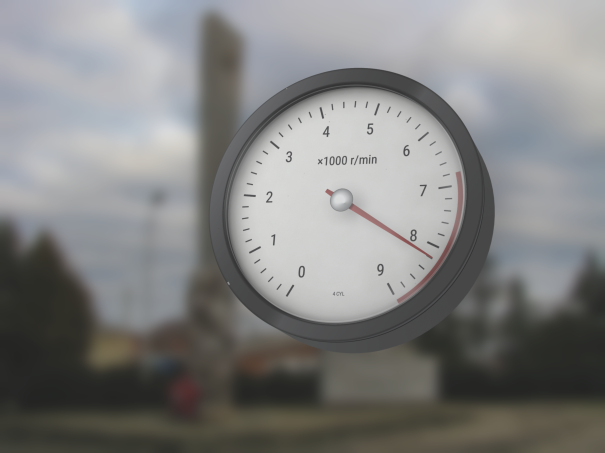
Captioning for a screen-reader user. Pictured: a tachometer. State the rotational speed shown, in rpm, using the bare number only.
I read 8200
